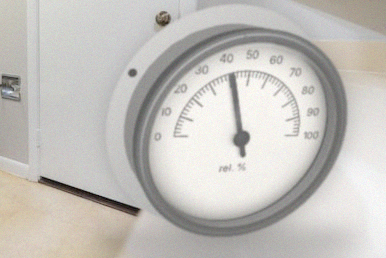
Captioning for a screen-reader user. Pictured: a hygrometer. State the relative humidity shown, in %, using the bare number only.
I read 40
